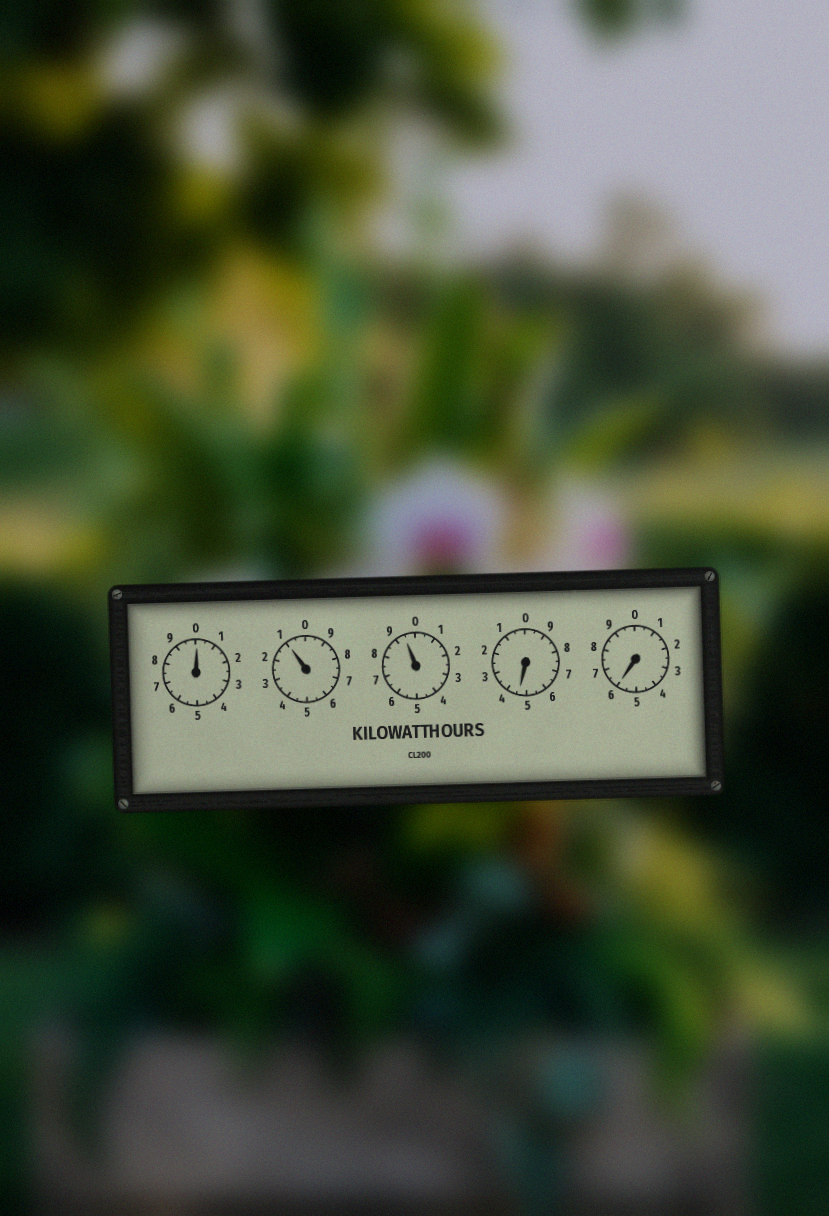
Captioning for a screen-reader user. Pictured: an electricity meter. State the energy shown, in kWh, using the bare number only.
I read 946
